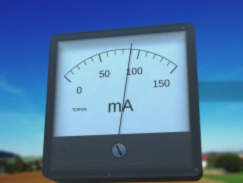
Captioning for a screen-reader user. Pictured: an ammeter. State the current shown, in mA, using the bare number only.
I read 90
